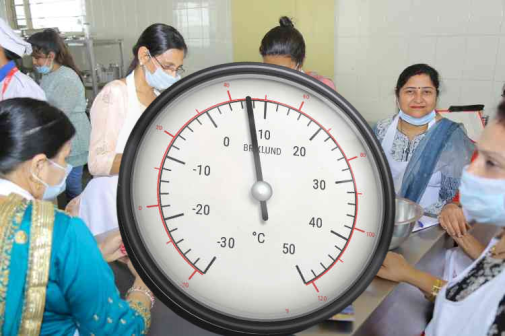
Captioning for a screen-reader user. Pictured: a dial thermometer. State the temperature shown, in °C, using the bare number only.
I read 7
